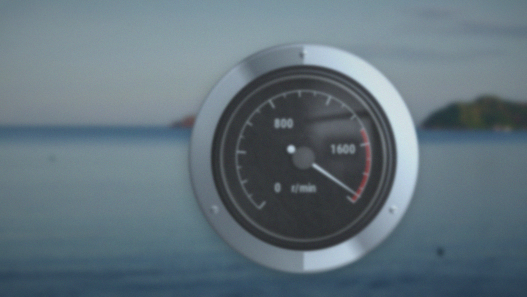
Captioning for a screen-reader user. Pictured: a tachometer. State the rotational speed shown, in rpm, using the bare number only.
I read 1950
